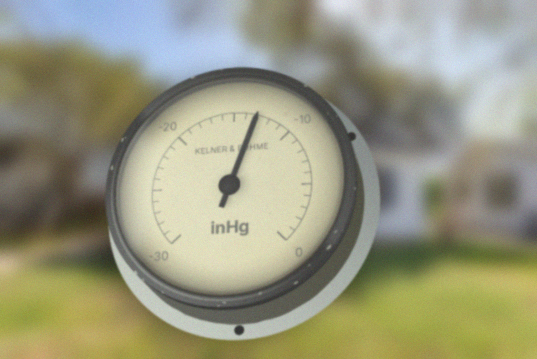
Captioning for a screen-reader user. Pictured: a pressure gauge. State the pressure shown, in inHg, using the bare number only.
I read -13
